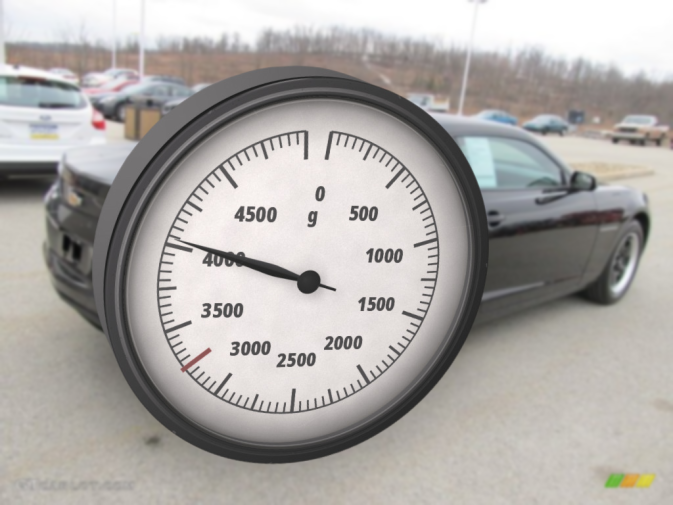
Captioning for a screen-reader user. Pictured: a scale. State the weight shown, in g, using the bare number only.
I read 4050
